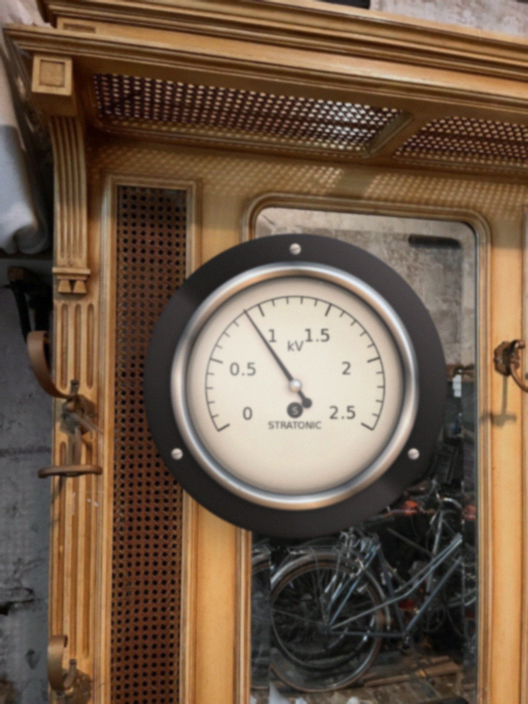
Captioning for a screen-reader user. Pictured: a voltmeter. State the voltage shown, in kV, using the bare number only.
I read 0.9
